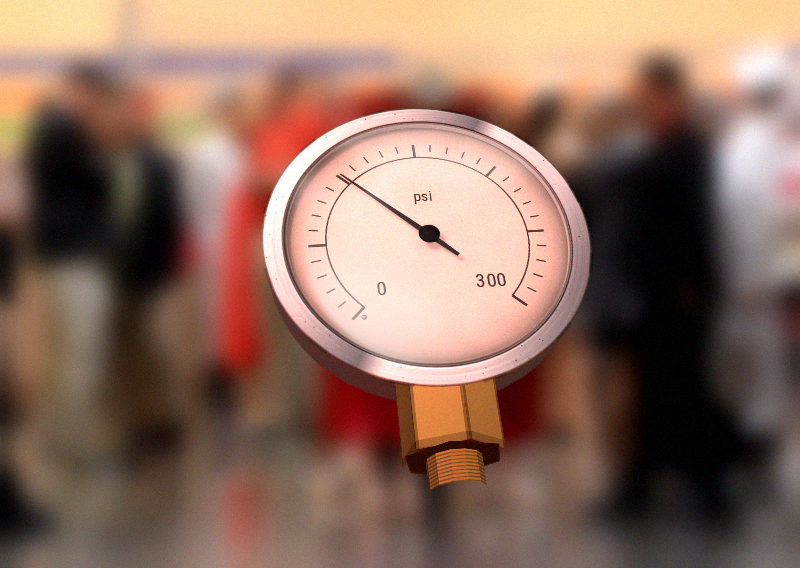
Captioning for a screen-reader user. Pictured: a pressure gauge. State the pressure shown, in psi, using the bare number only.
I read 100
